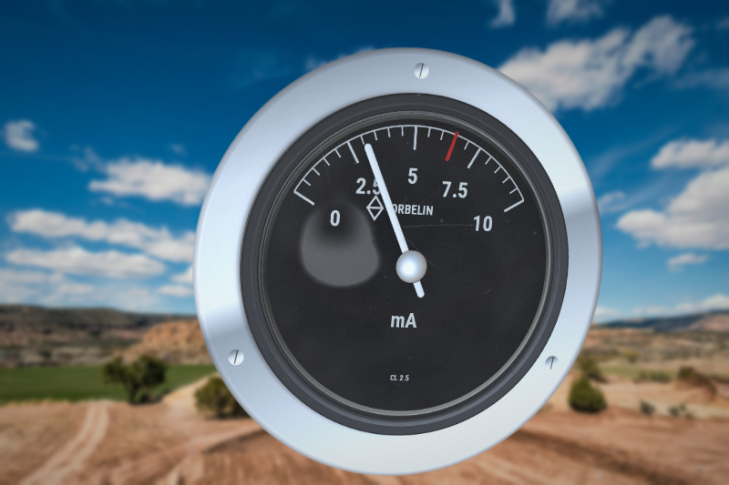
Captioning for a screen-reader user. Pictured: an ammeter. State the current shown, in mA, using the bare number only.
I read 3
